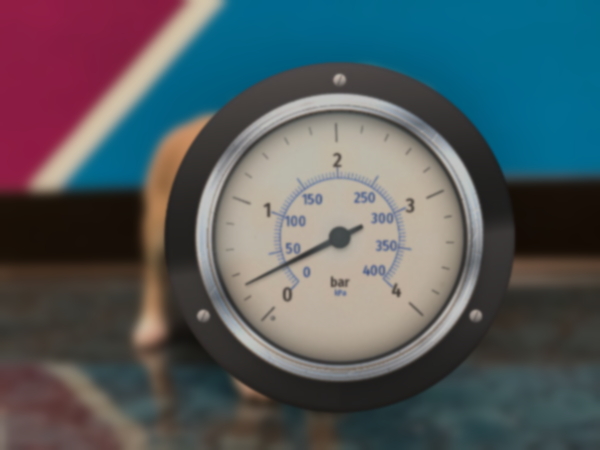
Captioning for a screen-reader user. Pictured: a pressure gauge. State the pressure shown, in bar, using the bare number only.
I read 0.3
